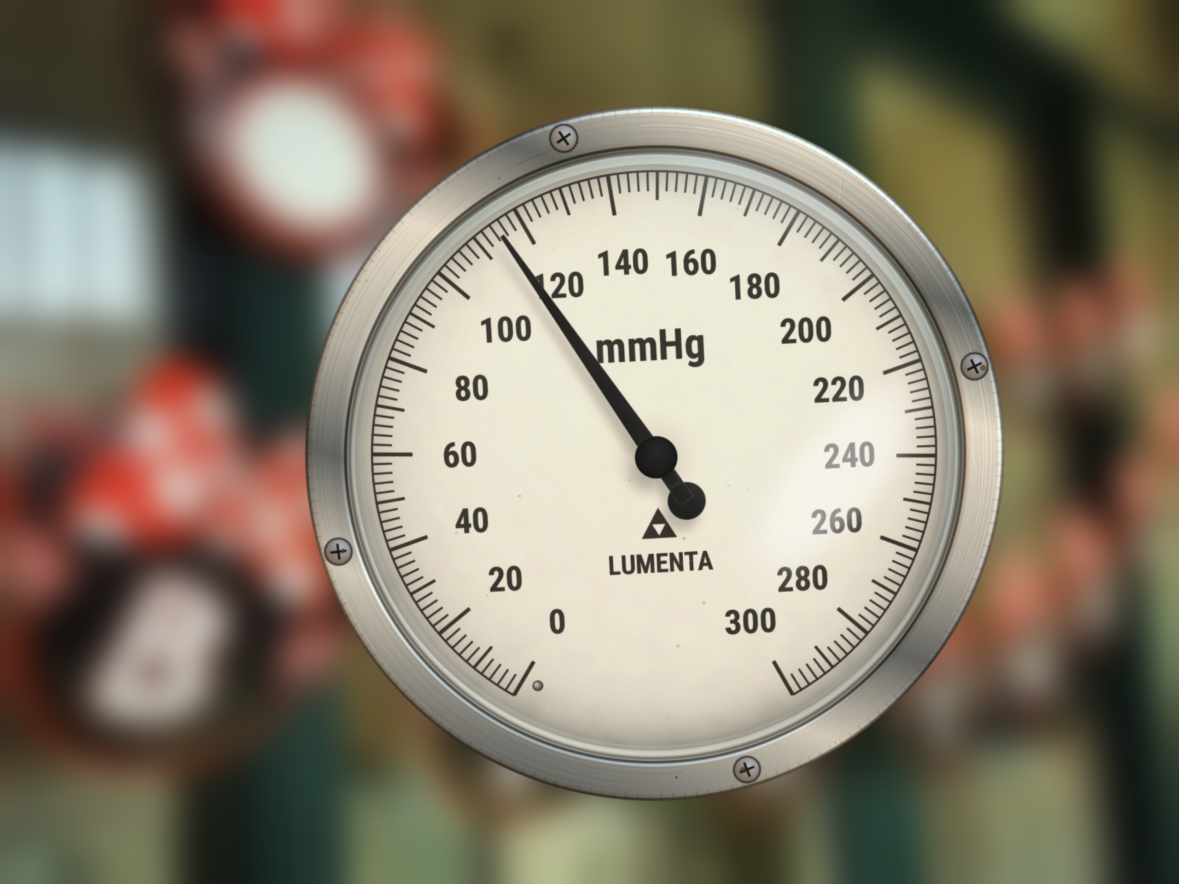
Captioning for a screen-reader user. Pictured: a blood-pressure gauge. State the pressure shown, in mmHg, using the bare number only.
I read 115
